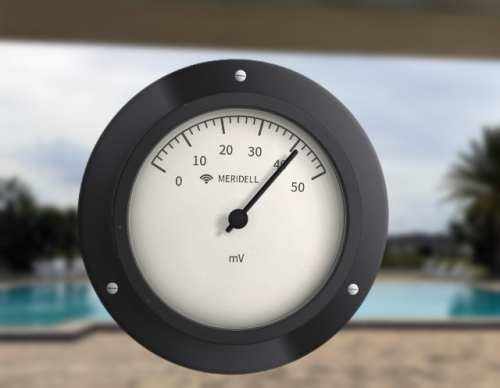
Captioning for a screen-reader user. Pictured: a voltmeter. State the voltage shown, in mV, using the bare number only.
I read 41
